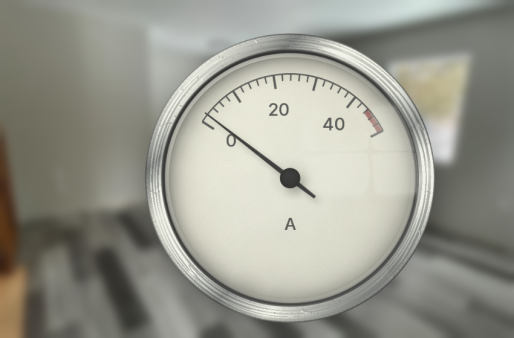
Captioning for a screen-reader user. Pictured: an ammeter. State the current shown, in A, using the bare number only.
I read 2
